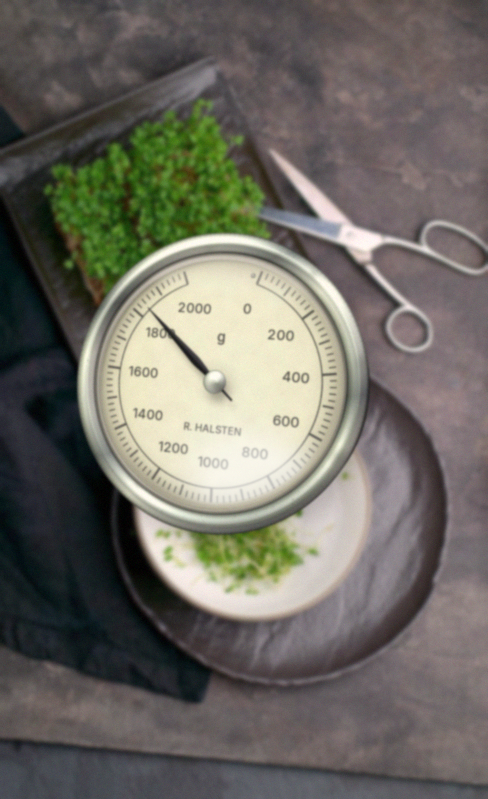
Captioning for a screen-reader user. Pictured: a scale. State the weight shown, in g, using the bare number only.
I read 1840
